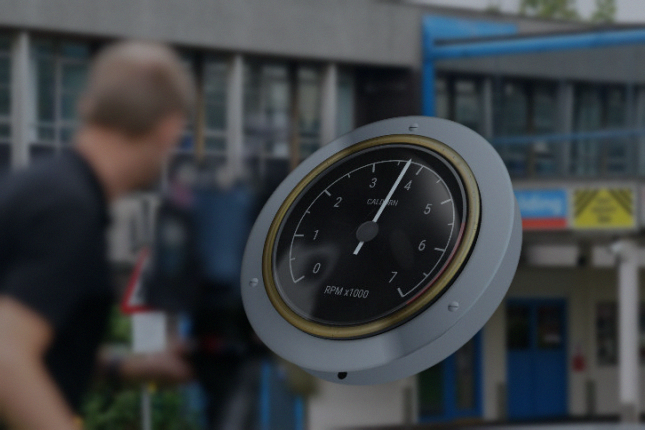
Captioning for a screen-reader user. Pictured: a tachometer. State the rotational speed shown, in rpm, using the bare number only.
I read 3750
